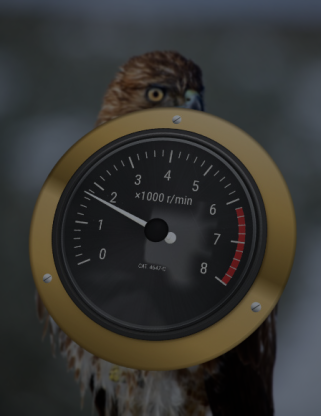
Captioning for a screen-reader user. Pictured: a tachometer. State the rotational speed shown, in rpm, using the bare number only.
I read 1700
